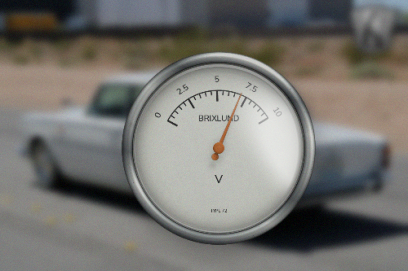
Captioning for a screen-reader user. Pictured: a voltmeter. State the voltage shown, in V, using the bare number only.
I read 7
